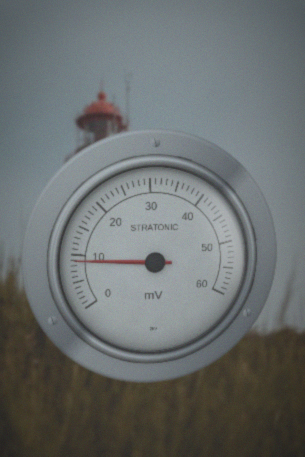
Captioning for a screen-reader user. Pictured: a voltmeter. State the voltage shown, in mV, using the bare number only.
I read 9
